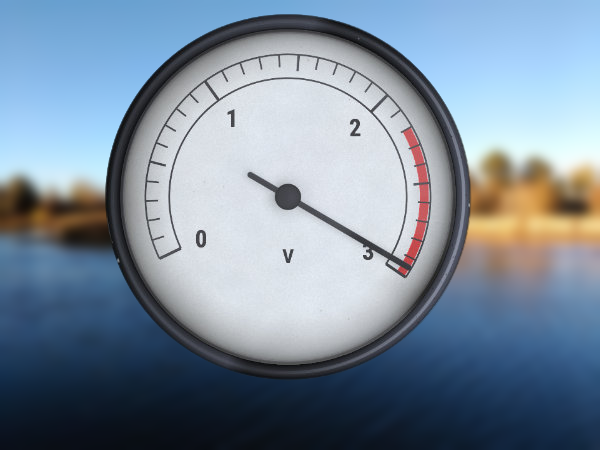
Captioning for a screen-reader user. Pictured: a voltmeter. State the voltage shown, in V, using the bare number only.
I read 2.95
